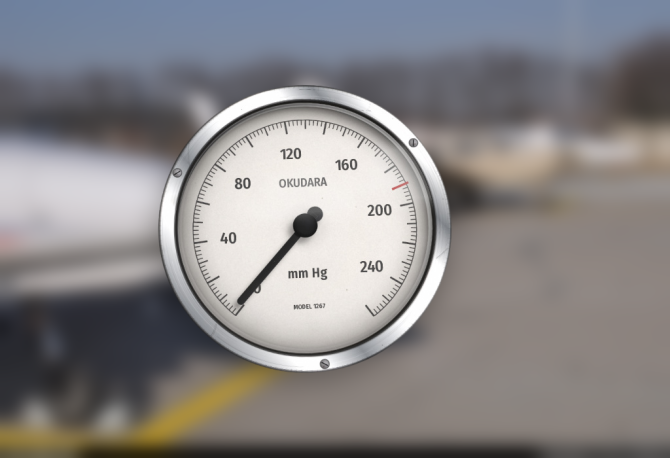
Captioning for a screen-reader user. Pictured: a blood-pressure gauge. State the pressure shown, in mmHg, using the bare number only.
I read 2
